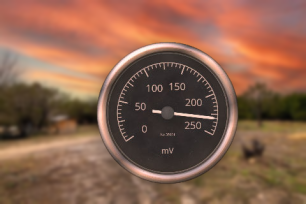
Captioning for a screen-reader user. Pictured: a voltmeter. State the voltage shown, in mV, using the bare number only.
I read 230
